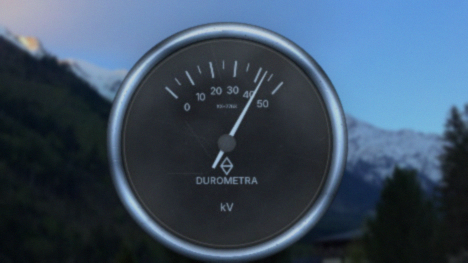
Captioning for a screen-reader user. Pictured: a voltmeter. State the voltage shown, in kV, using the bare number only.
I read 42.5
